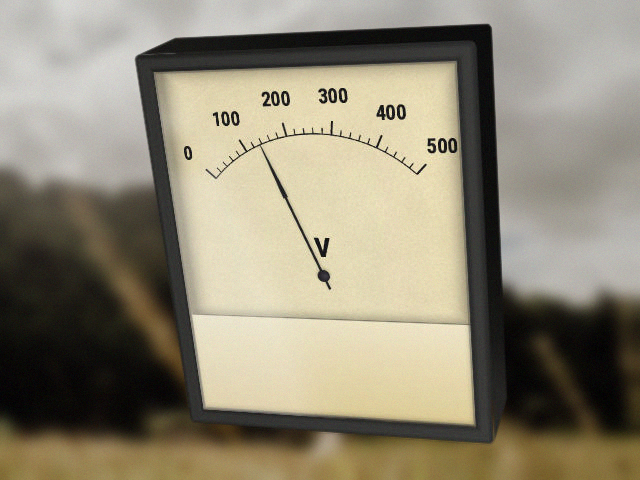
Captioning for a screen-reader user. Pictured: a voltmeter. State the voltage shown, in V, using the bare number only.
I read 140
